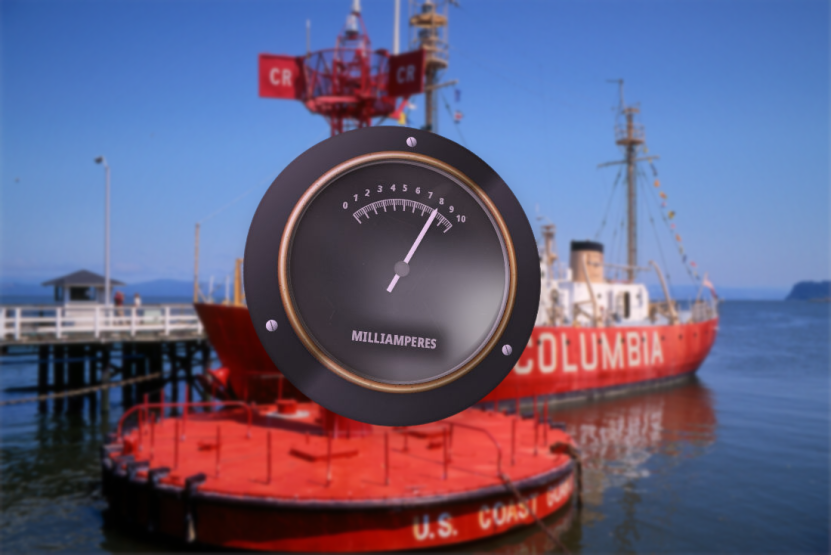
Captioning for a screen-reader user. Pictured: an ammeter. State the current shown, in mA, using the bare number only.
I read 8
